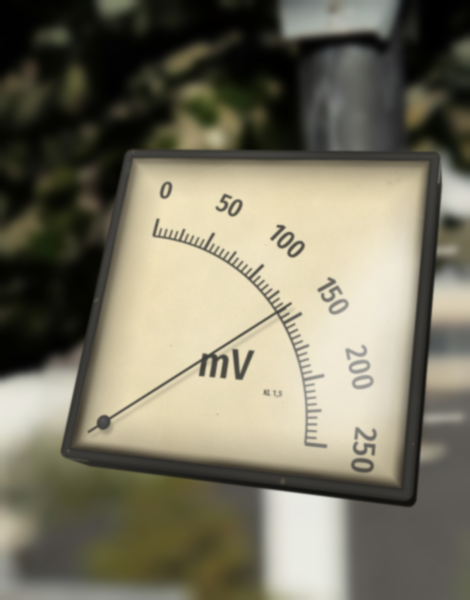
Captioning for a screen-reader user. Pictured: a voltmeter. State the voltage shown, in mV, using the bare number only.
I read 140
